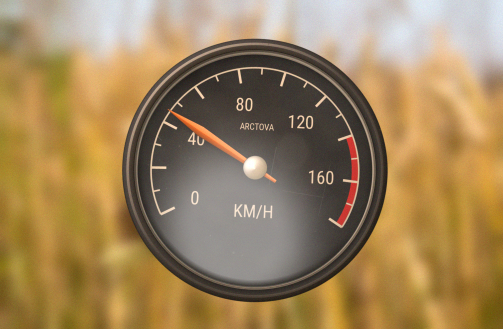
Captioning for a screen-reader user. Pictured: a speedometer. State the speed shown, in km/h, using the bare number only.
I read 45
